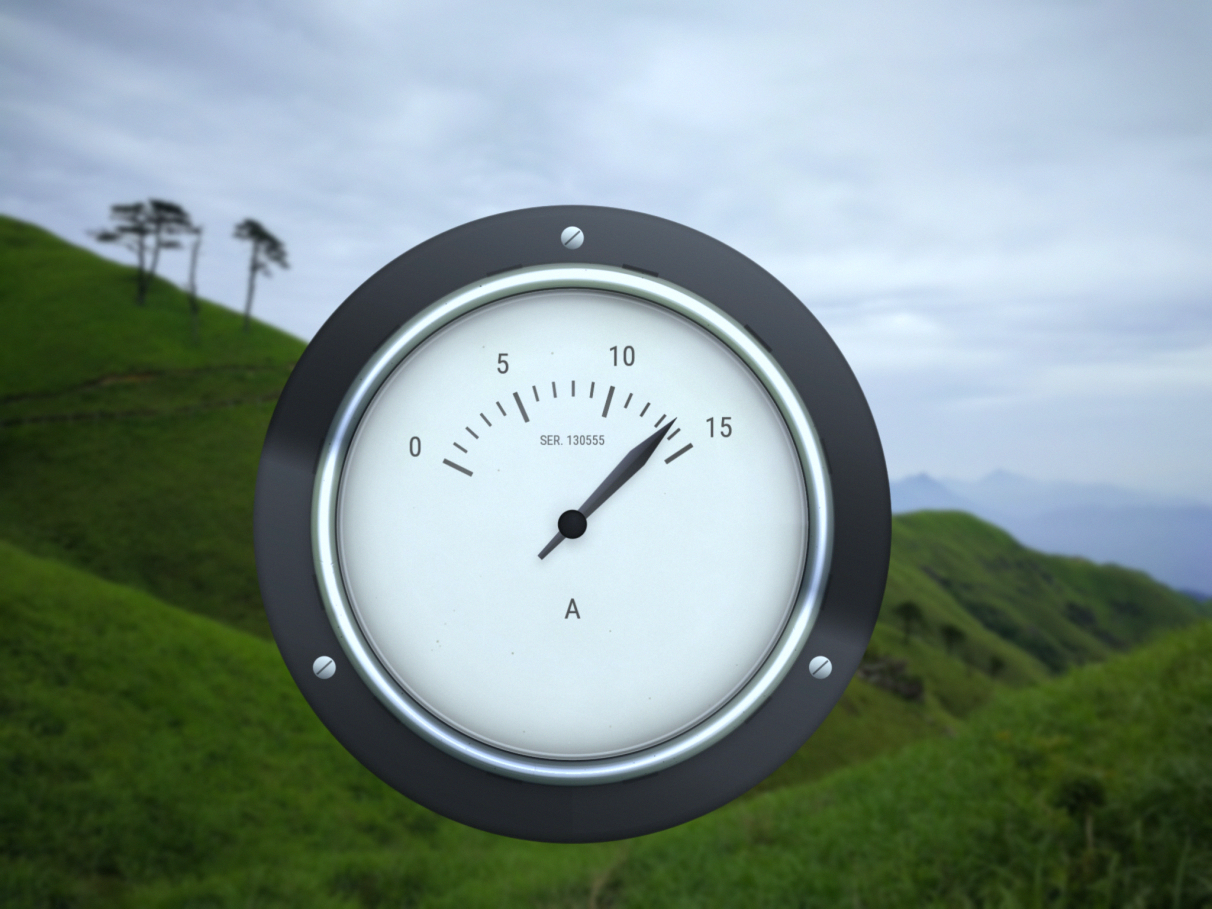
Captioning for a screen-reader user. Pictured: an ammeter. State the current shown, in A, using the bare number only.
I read 13.5
